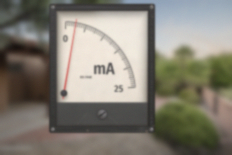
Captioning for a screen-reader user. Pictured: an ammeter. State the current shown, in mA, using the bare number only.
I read 2.5
